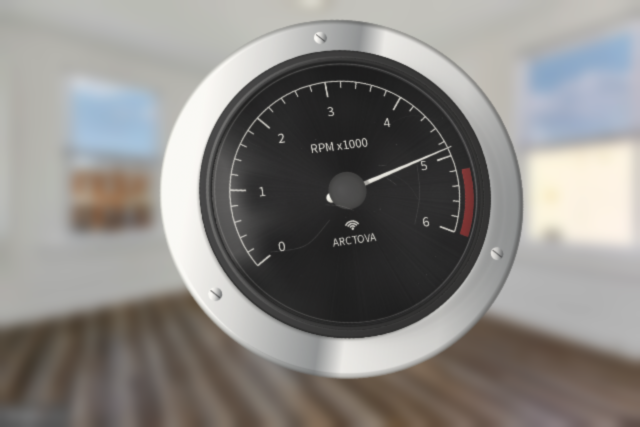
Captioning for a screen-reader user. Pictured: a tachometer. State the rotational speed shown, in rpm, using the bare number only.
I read 4900
